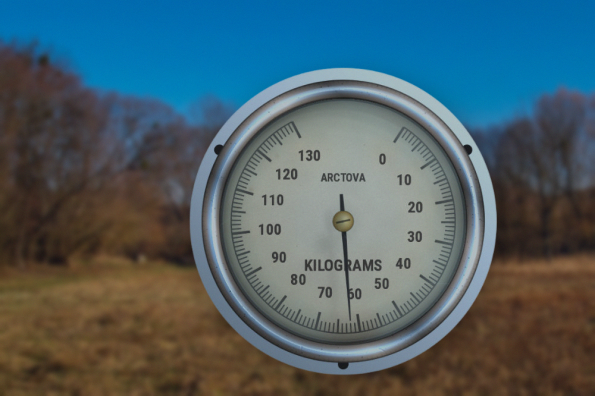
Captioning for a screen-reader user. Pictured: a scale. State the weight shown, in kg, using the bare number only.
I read 62
